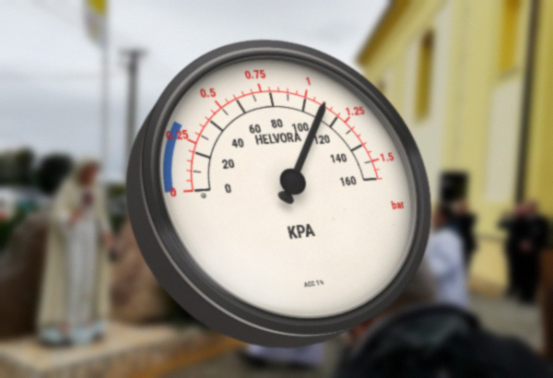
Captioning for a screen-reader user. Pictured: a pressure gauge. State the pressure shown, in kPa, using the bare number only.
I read 110
